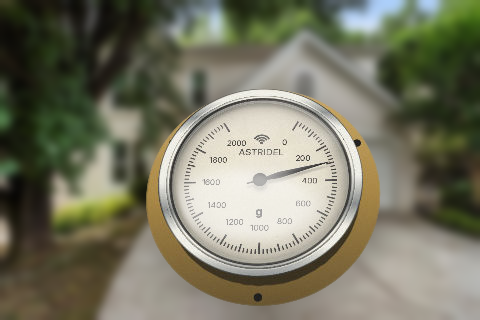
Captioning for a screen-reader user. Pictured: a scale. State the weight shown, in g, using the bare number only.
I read 300
